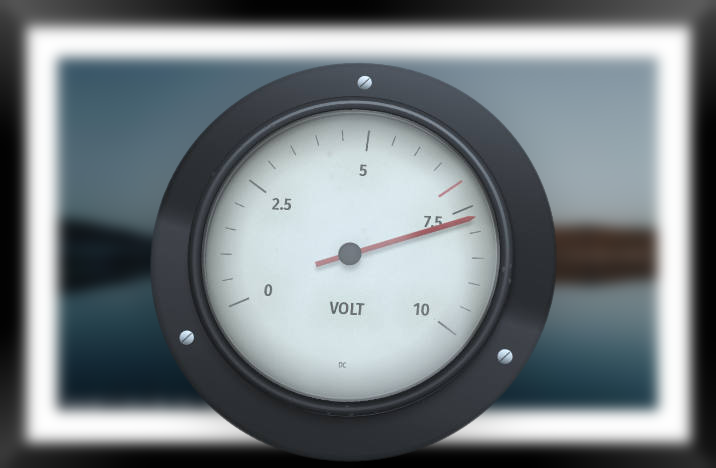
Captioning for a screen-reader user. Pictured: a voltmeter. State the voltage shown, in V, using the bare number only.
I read 7.75
